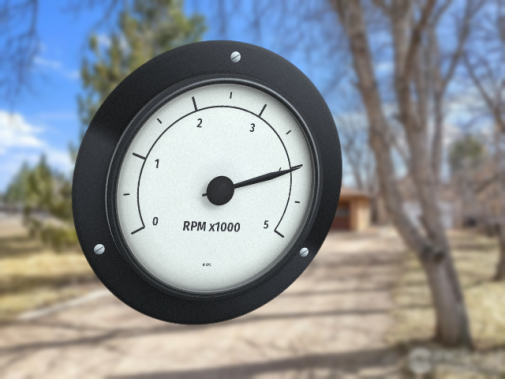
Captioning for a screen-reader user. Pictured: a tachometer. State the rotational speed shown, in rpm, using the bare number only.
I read 4000
